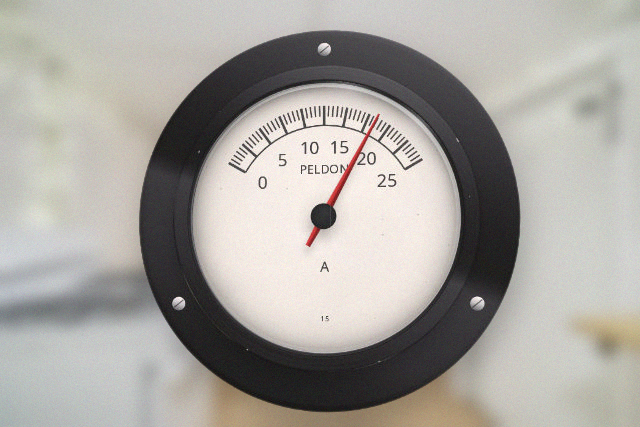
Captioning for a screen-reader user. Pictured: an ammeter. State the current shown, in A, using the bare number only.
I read 18.5
